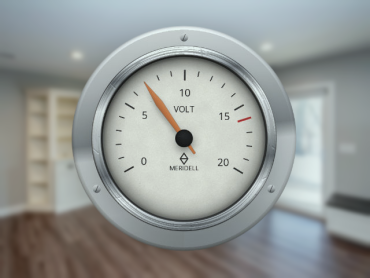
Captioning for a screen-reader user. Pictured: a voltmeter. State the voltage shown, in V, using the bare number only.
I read 7
